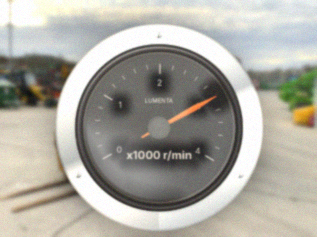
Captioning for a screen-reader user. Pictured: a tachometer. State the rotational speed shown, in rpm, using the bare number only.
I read 3000
